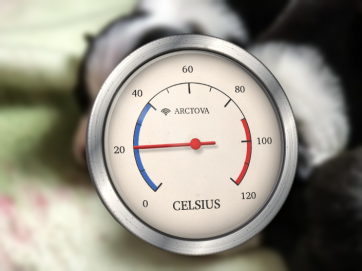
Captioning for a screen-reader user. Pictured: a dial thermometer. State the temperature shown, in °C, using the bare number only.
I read 20
